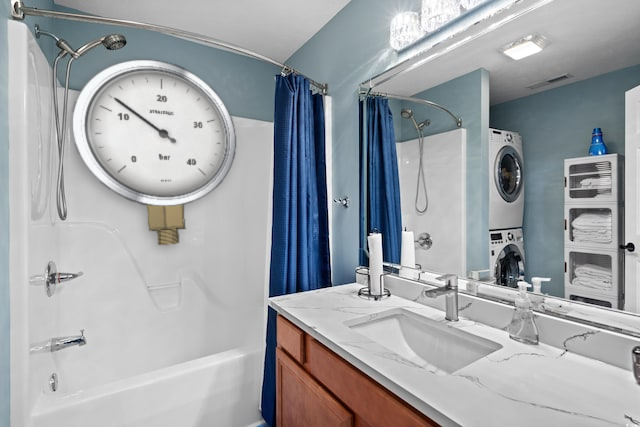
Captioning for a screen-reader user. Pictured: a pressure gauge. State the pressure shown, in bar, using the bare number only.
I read 12
